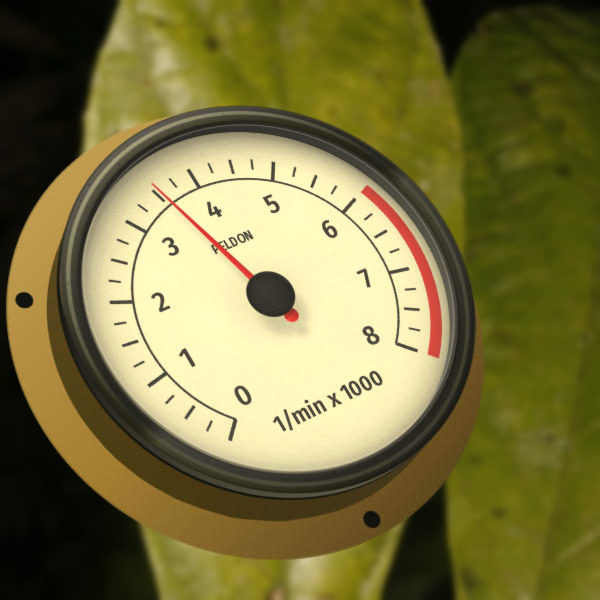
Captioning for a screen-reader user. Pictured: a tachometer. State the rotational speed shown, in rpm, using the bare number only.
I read 3500
